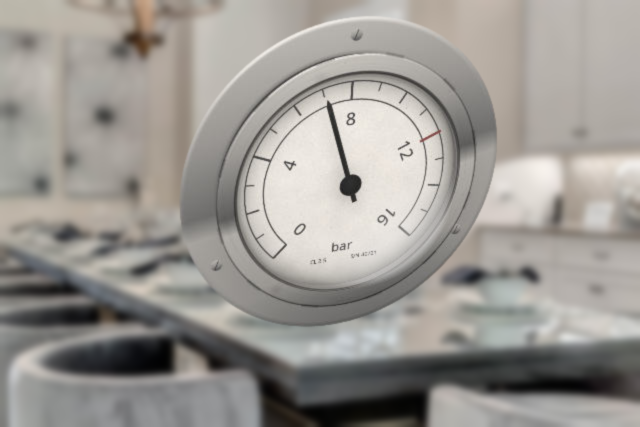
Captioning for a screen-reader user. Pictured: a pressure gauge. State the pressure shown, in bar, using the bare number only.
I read 7
